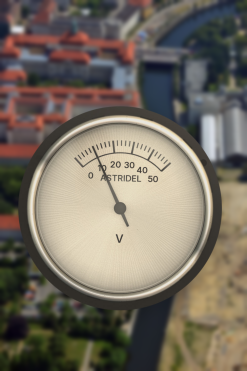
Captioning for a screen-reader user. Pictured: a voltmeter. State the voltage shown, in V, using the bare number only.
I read 10
